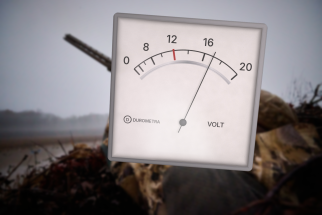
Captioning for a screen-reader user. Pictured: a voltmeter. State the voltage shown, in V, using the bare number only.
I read 17
